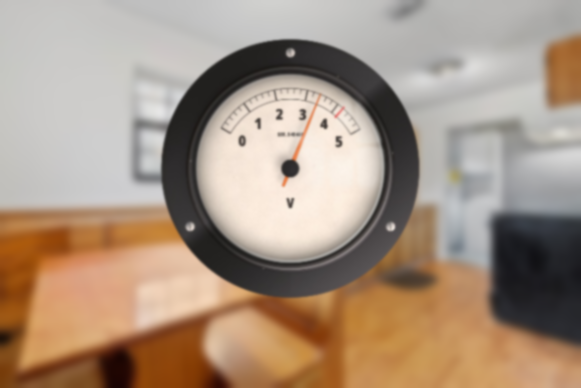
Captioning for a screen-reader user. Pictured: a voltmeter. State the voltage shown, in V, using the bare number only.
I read 3.4
